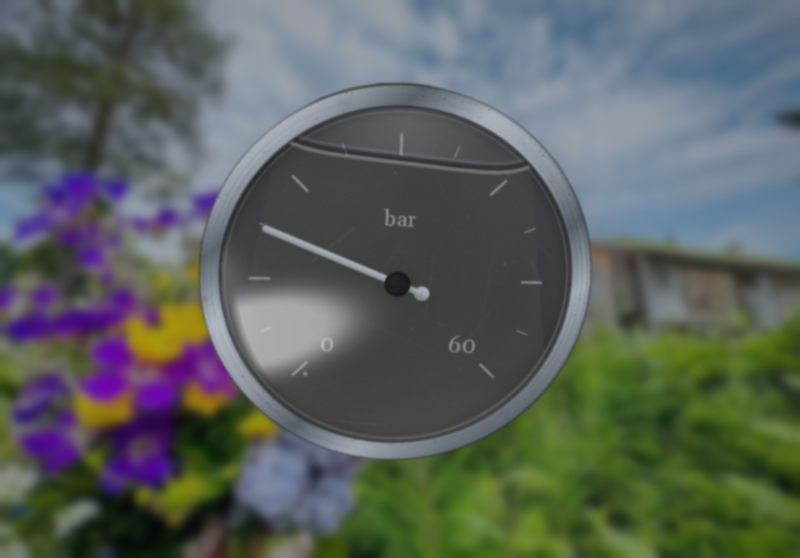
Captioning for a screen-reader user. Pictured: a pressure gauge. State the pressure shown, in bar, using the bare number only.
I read 15
